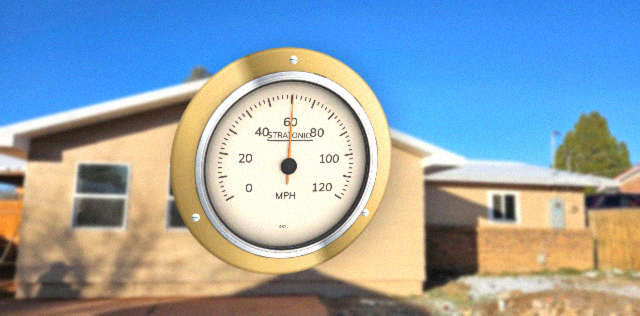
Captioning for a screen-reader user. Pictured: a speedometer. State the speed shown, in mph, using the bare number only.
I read 60
